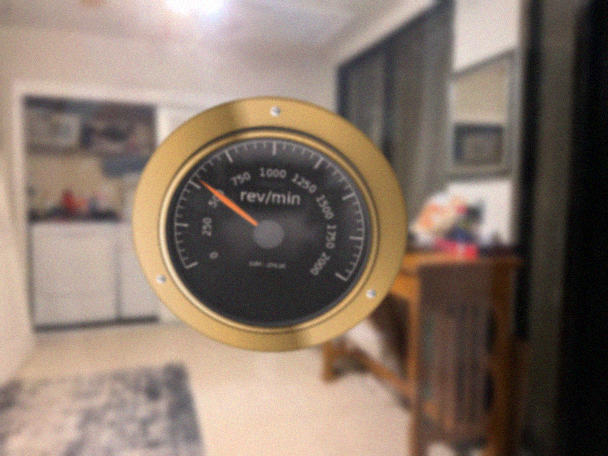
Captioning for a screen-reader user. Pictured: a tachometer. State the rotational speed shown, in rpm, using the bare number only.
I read 550
